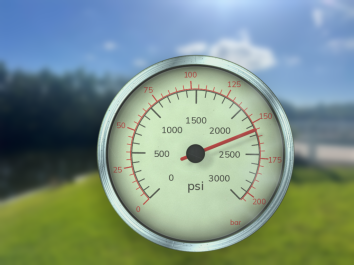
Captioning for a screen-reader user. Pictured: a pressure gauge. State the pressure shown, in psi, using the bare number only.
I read 2250
